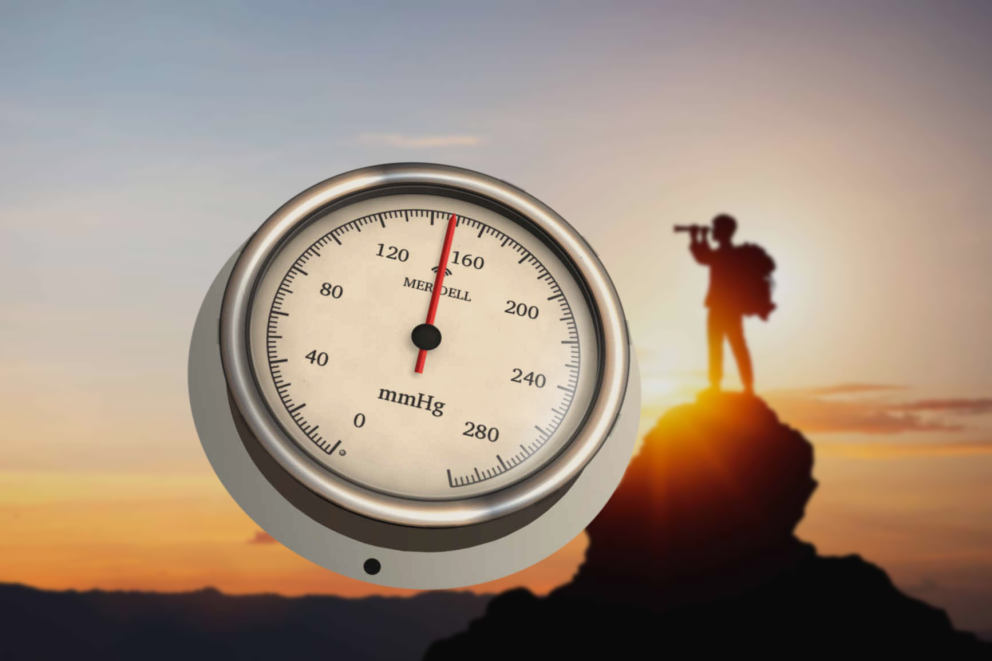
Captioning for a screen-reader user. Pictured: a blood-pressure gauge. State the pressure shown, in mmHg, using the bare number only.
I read 148
